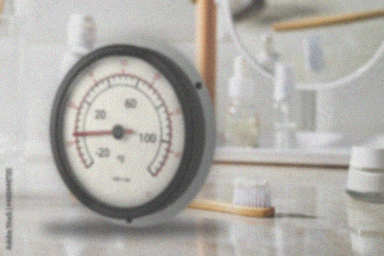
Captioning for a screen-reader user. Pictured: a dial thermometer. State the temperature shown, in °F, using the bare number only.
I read 0
